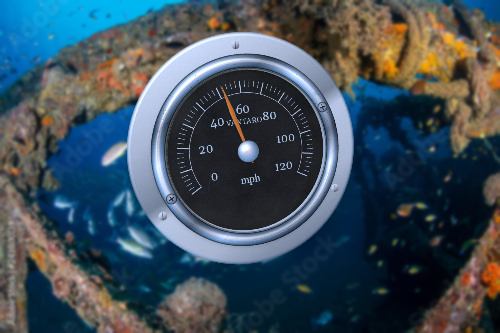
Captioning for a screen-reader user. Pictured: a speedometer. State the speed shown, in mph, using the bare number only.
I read 52
